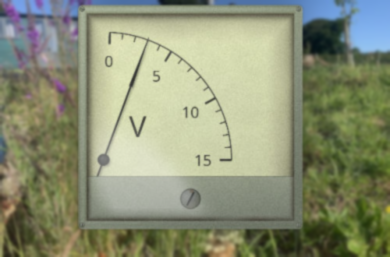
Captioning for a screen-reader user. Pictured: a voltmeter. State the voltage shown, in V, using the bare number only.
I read 3
